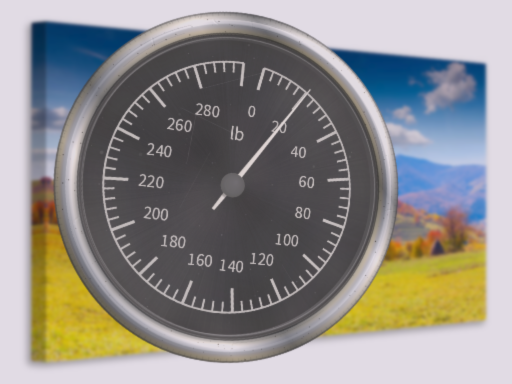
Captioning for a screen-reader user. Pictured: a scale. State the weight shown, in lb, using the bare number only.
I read 20
